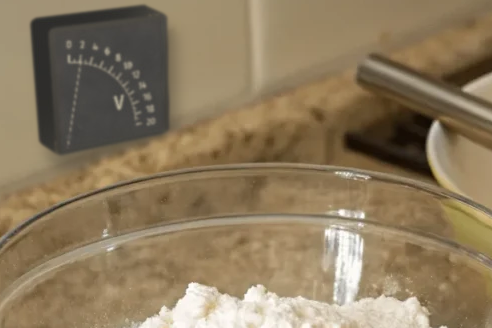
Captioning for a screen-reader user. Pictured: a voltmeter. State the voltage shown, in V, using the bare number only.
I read 2
